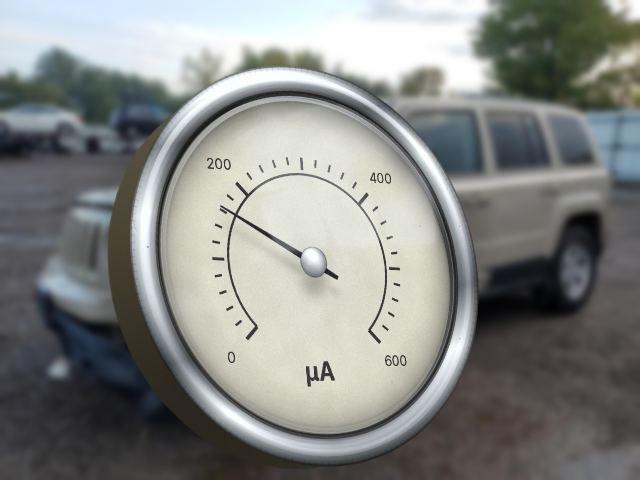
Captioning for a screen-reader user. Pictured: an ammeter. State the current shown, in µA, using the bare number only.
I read 160
